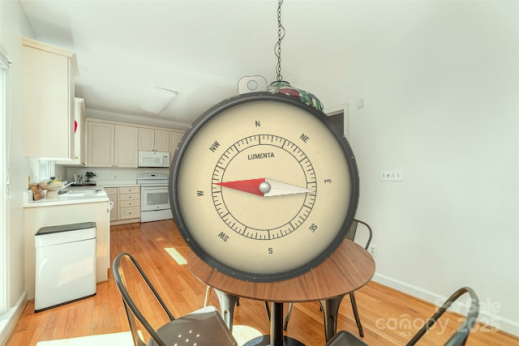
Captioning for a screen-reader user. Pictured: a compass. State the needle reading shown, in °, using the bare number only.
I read 280
